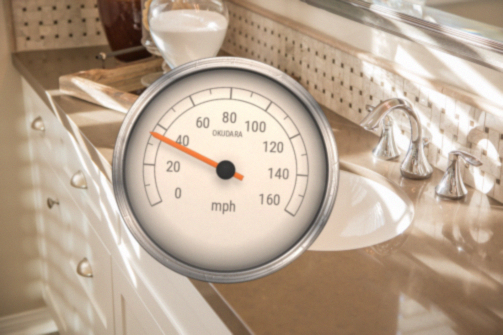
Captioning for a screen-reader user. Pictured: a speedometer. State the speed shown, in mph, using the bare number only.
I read 35
